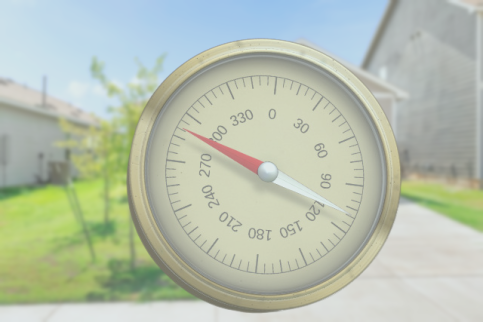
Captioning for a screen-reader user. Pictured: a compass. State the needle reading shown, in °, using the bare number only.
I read 290
